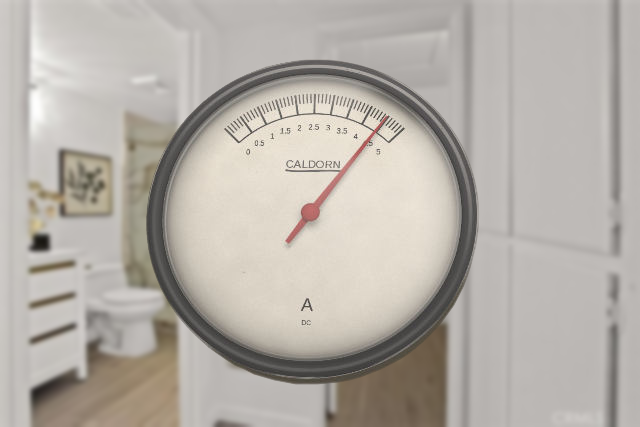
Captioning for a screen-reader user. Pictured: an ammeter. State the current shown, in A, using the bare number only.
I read 4.5
